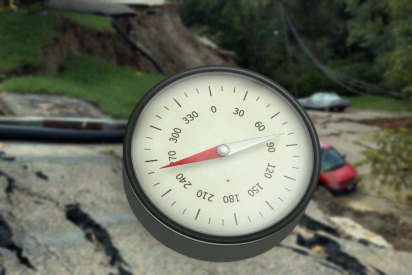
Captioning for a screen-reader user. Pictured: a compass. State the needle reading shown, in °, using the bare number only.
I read 260
